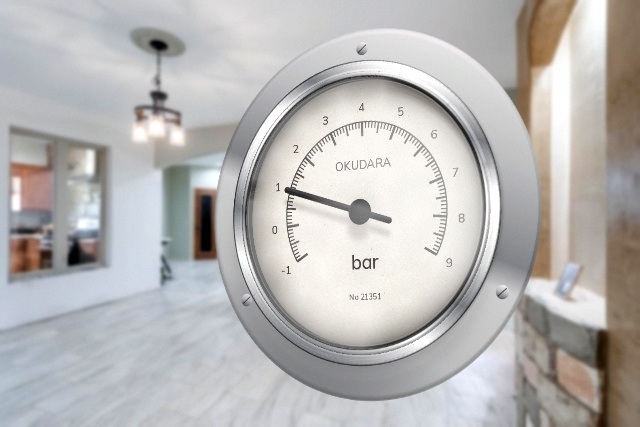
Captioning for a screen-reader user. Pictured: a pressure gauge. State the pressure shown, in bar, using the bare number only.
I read 1
